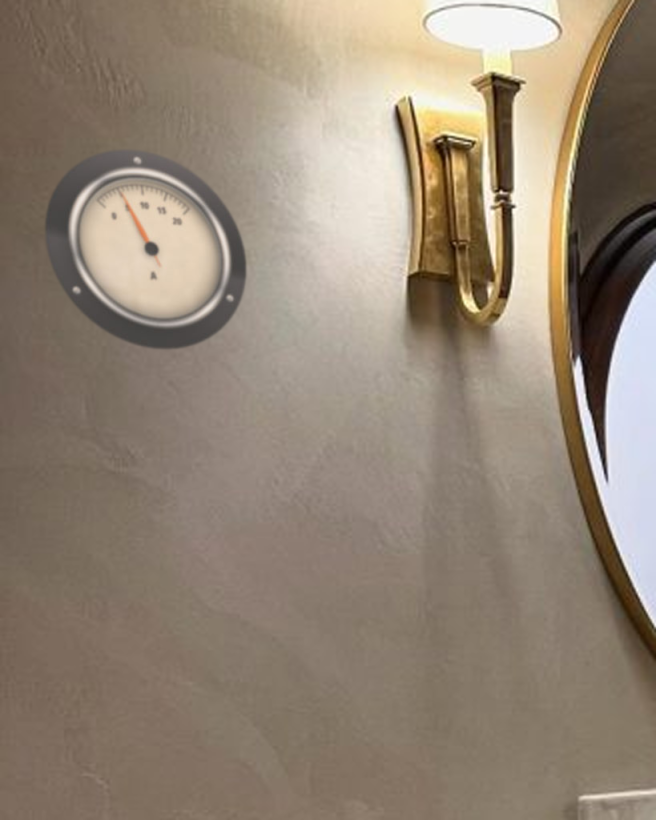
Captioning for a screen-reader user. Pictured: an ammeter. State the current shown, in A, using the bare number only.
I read 5
